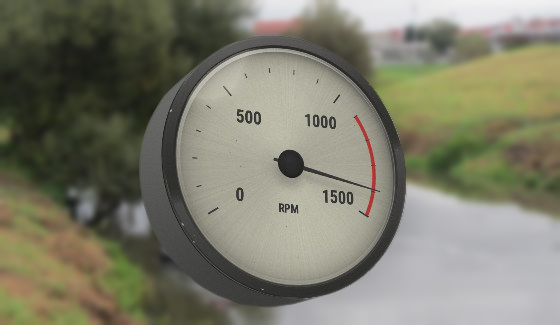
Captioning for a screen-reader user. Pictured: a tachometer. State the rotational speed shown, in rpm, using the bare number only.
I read 1400
